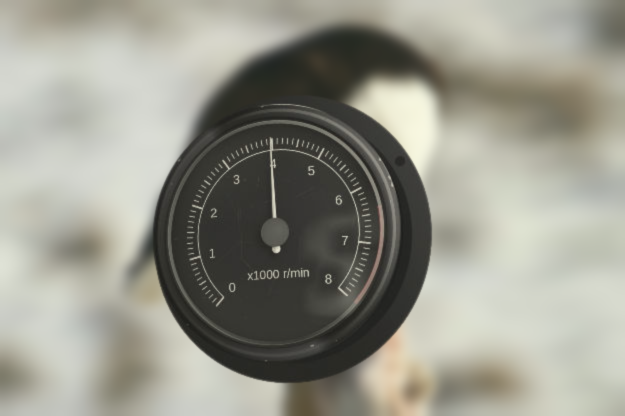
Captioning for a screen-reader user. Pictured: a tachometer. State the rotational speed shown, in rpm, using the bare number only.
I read 4000
